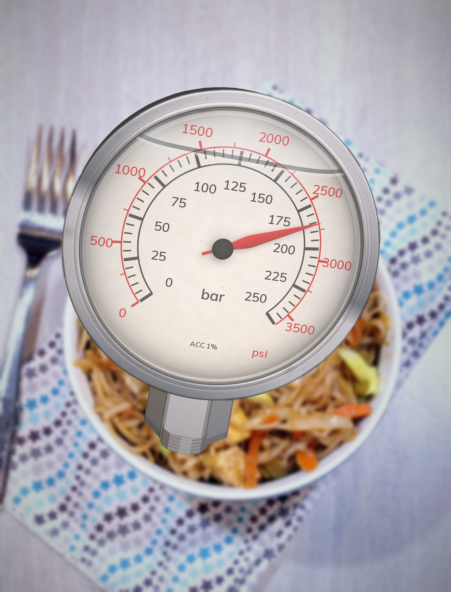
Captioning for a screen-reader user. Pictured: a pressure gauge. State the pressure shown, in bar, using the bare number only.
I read 185
